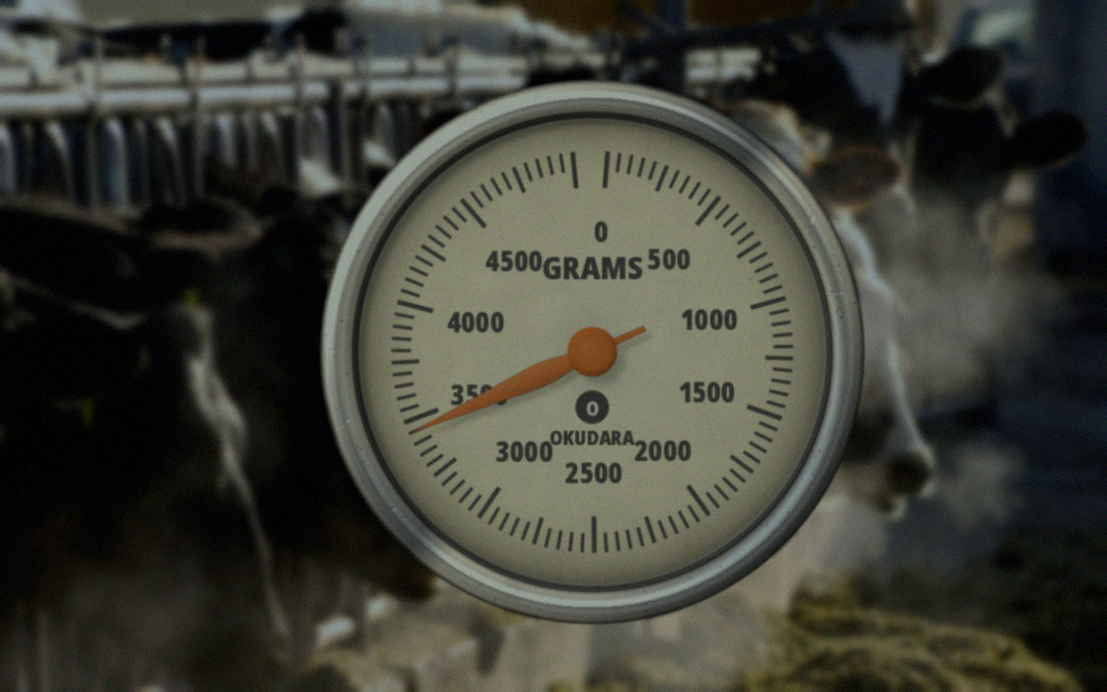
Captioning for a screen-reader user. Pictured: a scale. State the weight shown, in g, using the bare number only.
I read 3450
